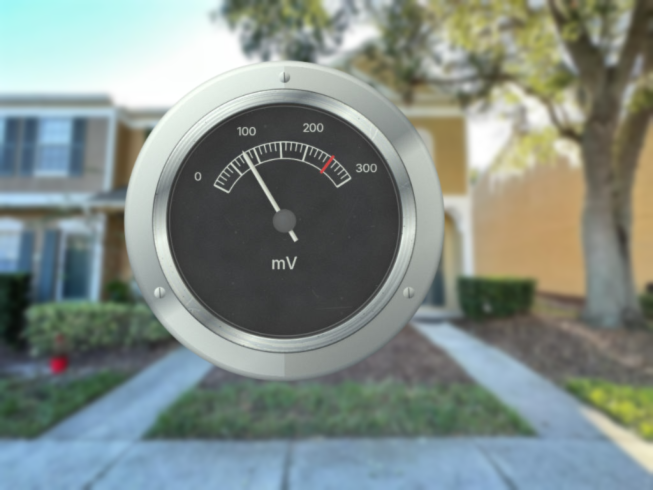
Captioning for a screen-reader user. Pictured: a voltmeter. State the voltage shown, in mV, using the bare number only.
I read 80
